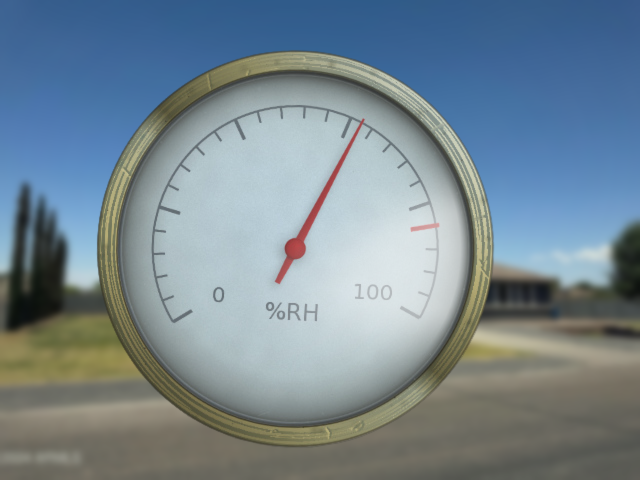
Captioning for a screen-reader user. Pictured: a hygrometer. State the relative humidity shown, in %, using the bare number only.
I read 62
